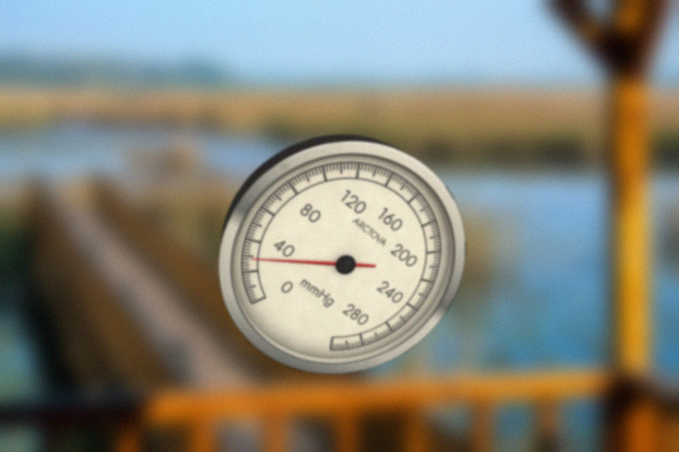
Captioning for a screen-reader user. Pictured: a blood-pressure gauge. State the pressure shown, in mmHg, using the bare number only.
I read 30
